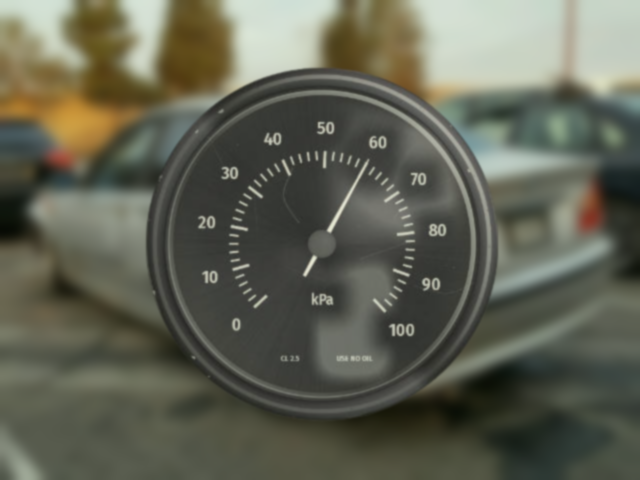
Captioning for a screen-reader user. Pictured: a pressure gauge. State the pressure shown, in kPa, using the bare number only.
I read 60
